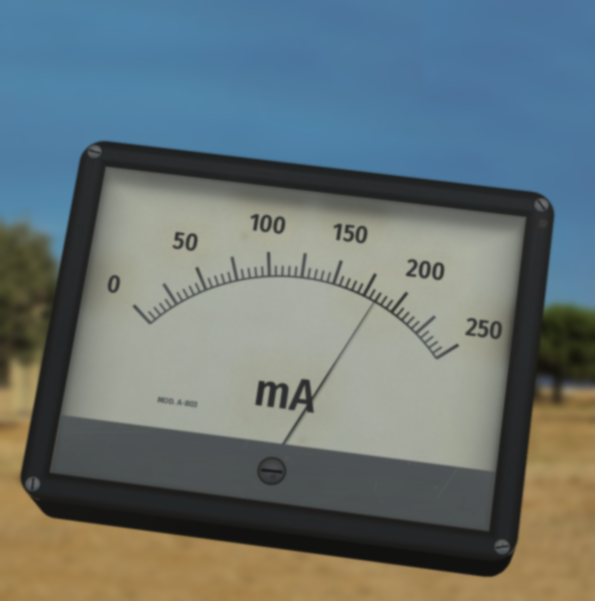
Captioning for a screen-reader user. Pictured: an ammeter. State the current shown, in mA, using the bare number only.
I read 185
